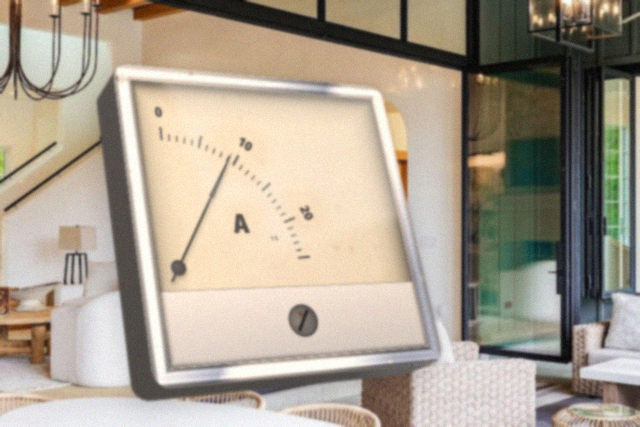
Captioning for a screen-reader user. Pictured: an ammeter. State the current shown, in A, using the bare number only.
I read 9
